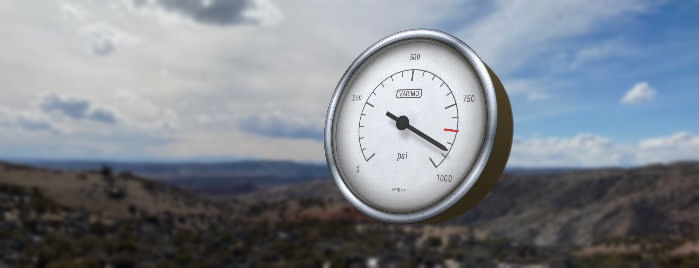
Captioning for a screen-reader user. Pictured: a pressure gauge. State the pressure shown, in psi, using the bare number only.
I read 925
